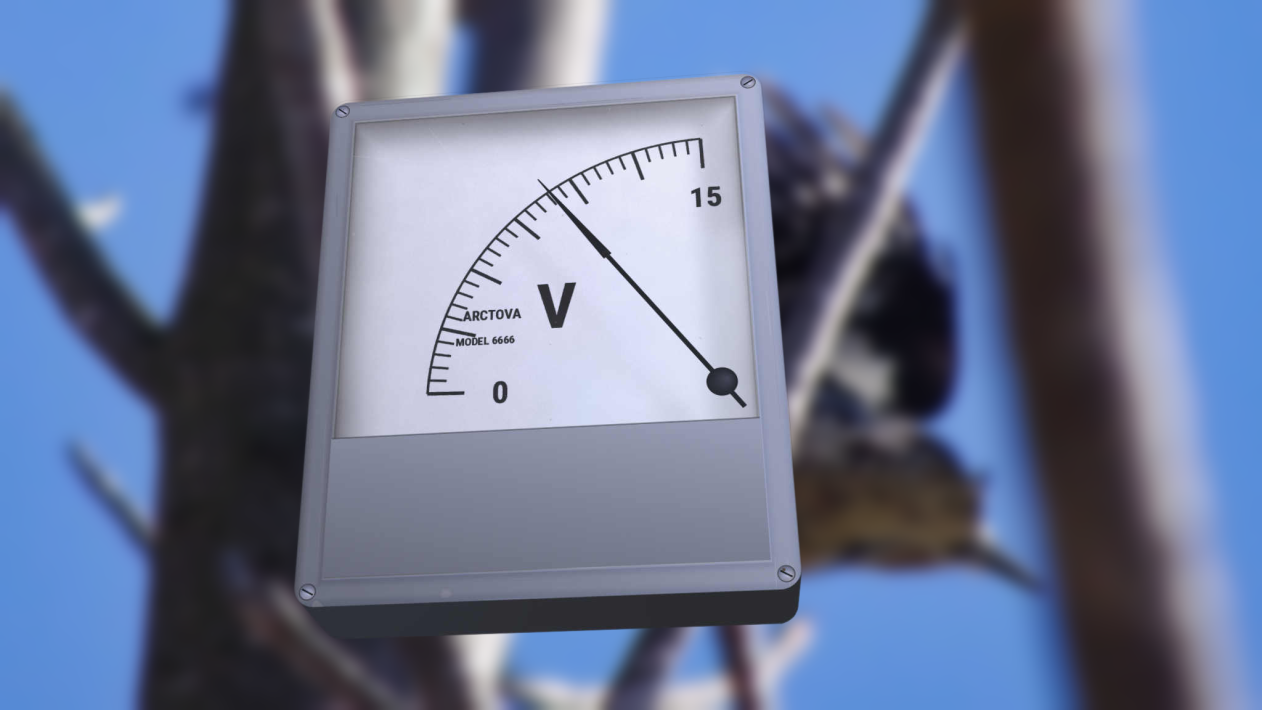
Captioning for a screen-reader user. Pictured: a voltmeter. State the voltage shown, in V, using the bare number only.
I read 9
